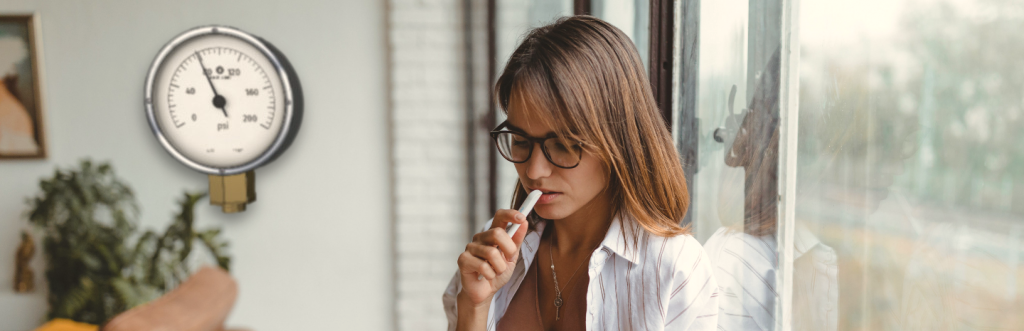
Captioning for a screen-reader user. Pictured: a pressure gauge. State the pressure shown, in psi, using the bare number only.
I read 80
